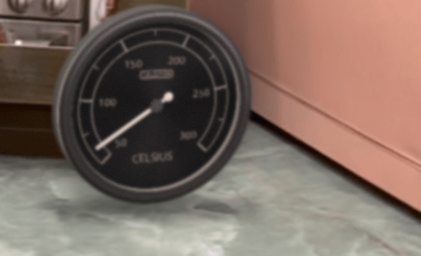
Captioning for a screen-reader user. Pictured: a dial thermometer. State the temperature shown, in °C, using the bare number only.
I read 62.5
